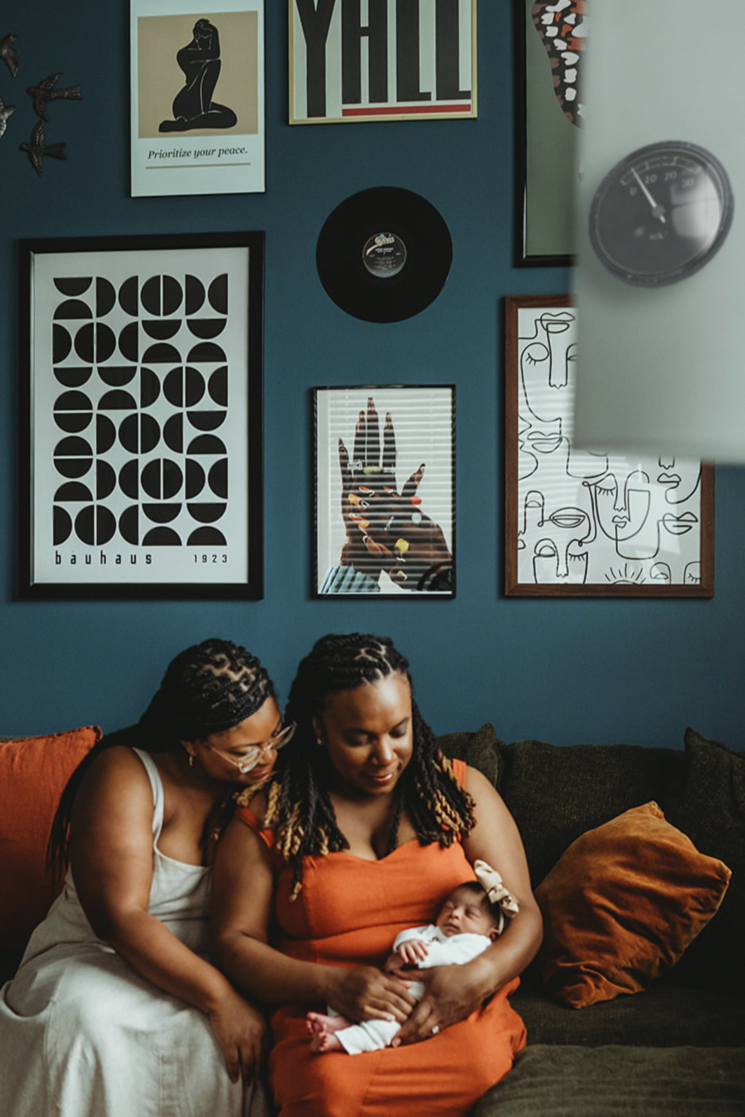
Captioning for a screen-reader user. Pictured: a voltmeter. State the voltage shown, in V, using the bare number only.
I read 5
